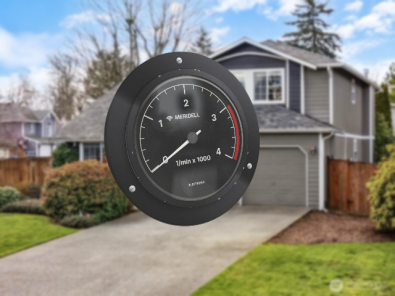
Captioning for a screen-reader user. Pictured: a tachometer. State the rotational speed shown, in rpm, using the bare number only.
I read 0
